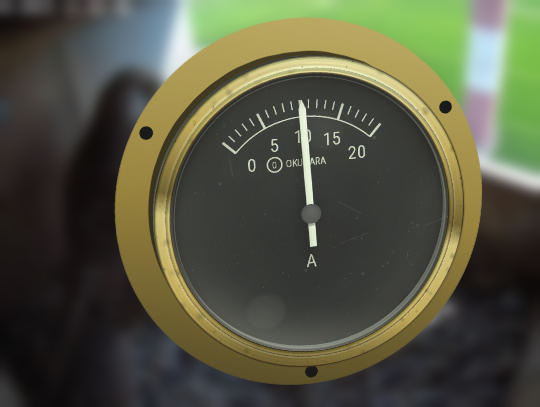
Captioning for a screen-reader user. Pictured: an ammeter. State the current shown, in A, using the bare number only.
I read 10
